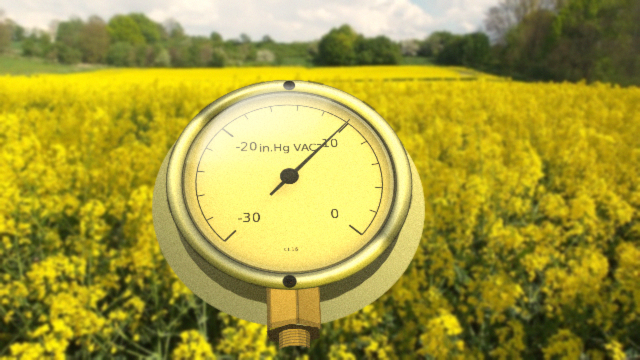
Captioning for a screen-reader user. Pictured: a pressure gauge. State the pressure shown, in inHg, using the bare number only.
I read -10
